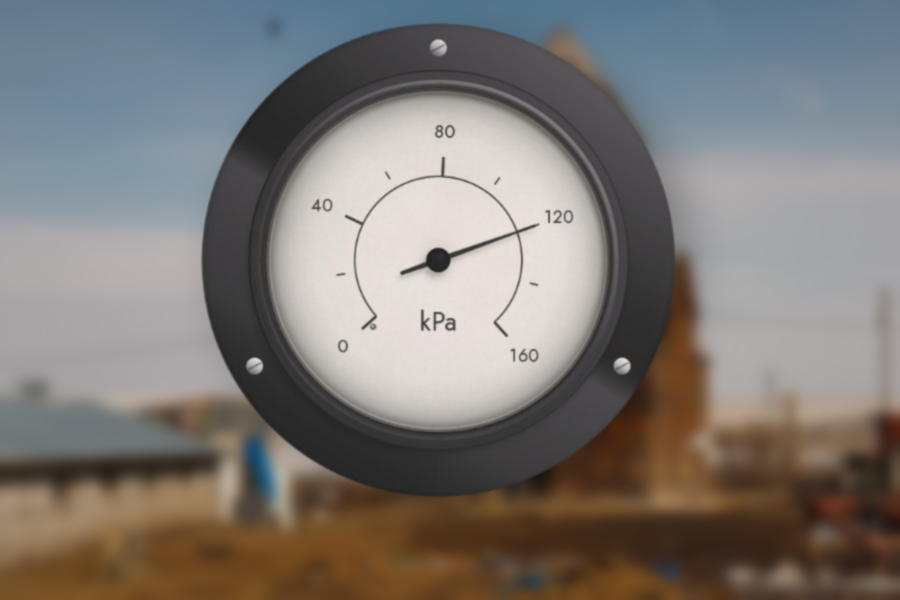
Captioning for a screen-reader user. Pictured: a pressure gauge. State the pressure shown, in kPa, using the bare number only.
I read 120
